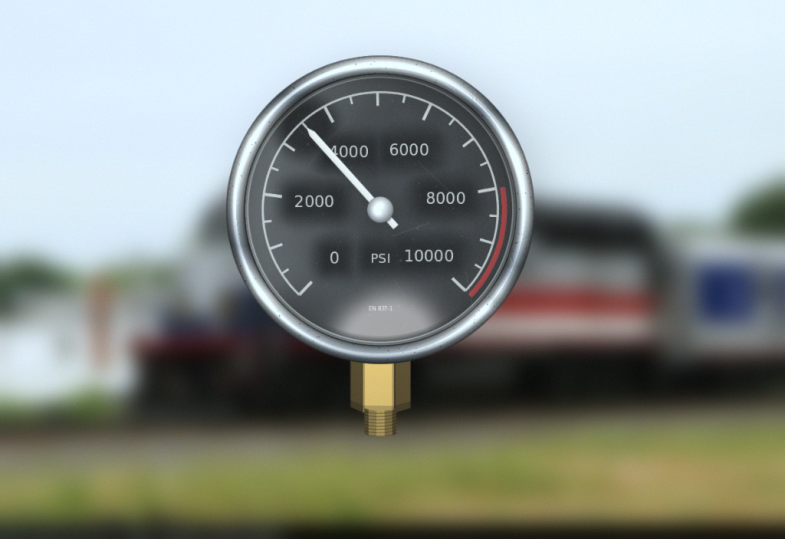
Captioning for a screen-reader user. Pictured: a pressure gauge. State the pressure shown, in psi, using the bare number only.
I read 3500
